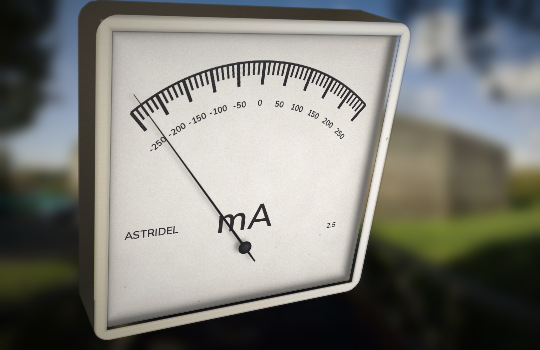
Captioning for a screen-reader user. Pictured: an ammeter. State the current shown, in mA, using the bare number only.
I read -230
